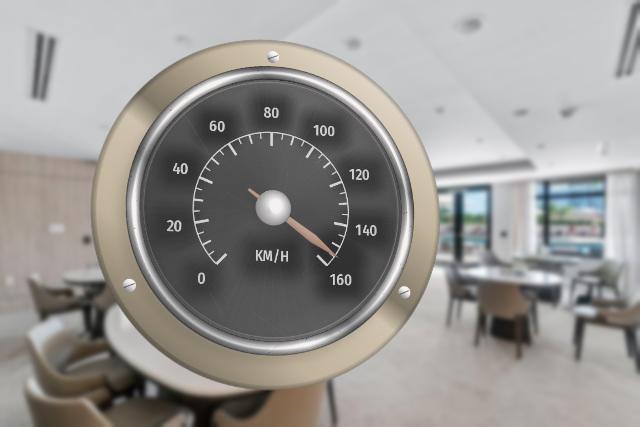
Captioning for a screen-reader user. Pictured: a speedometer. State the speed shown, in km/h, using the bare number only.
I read 155
